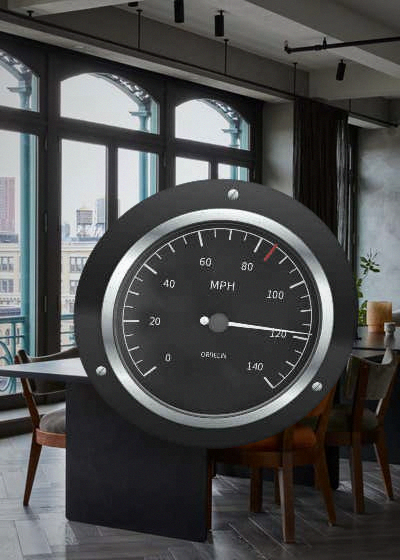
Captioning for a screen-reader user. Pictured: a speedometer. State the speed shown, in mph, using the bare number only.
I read 117.5
